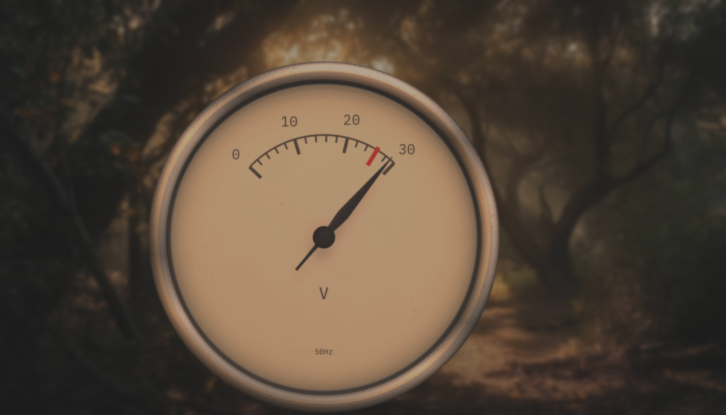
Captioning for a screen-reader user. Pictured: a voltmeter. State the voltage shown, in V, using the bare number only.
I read 29
